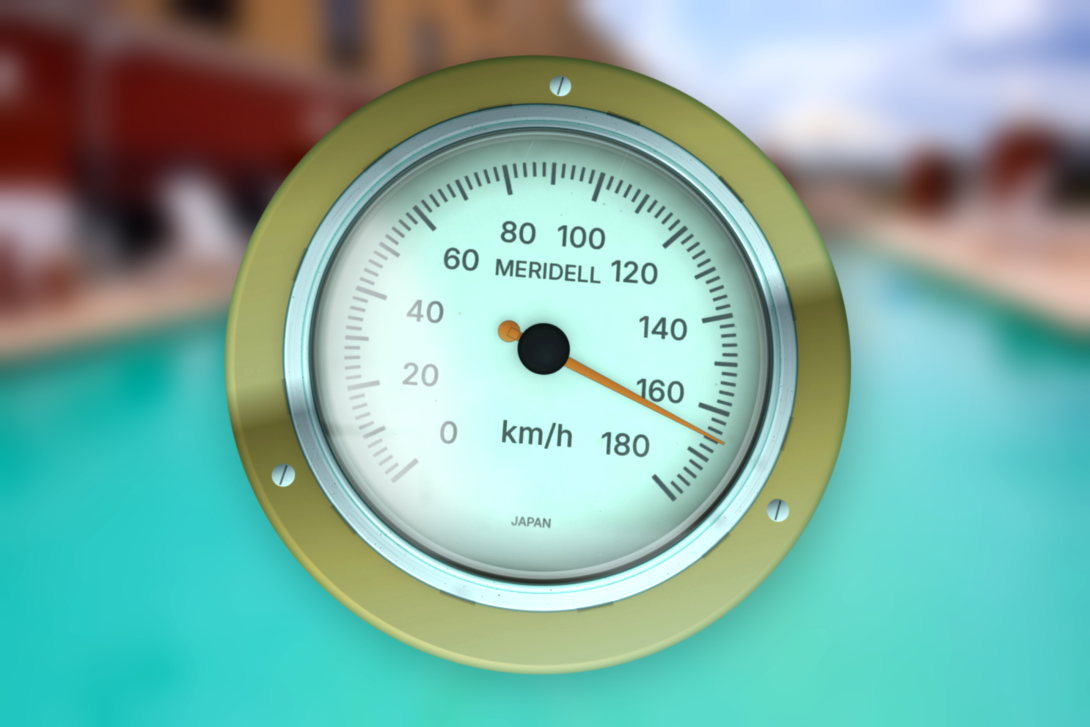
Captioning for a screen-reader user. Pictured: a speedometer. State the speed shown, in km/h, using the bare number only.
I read 166
